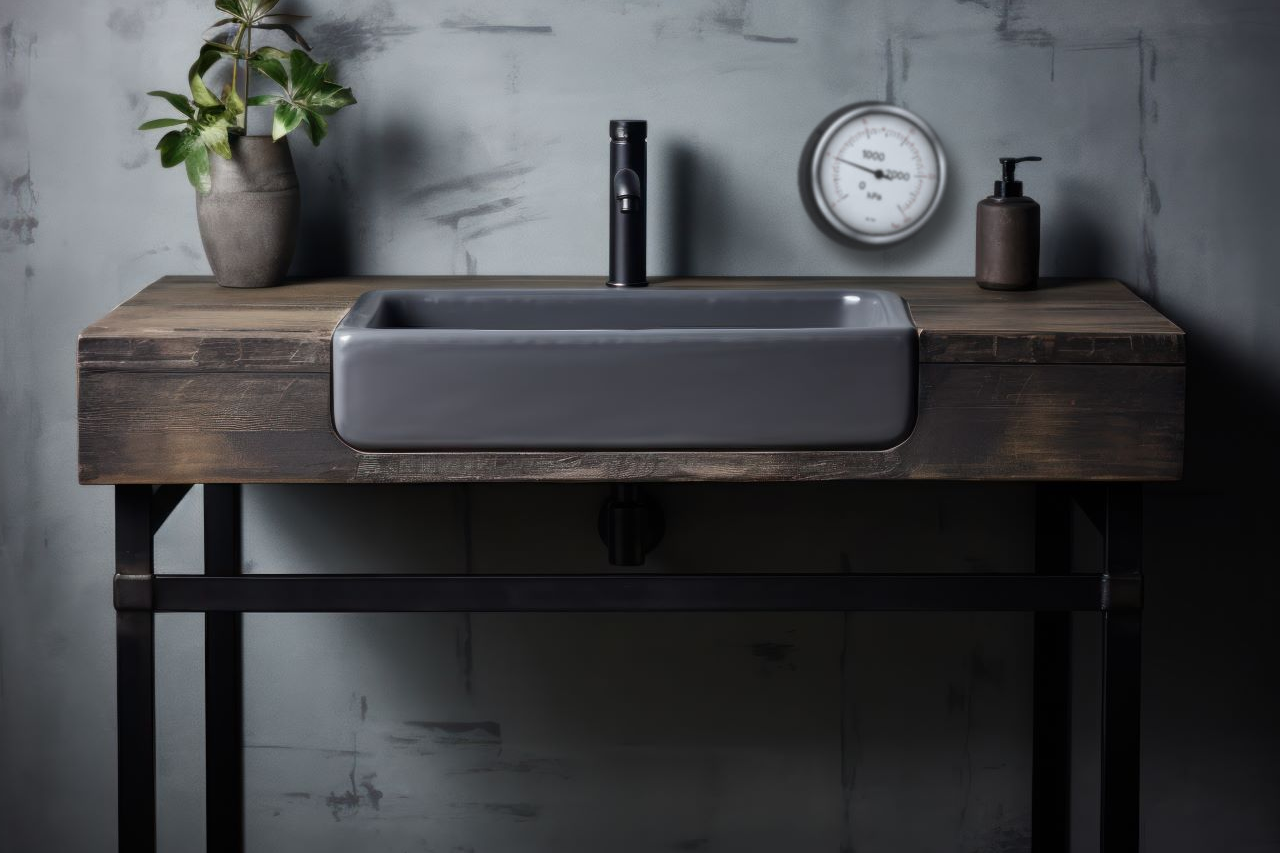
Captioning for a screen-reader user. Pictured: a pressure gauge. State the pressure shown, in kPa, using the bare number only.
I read 500
